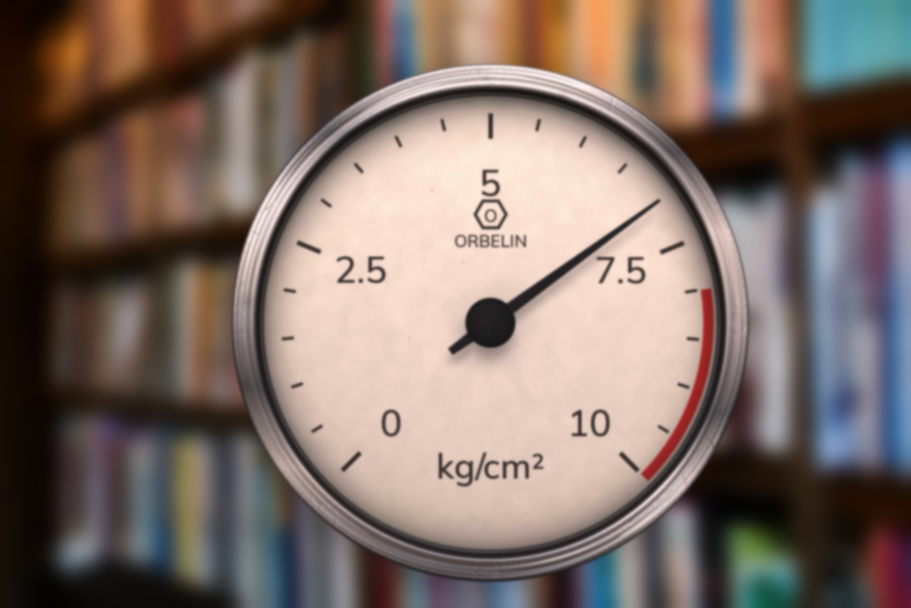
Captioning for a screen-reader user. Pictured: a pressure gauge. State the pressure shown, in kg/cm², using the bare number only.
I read 7
